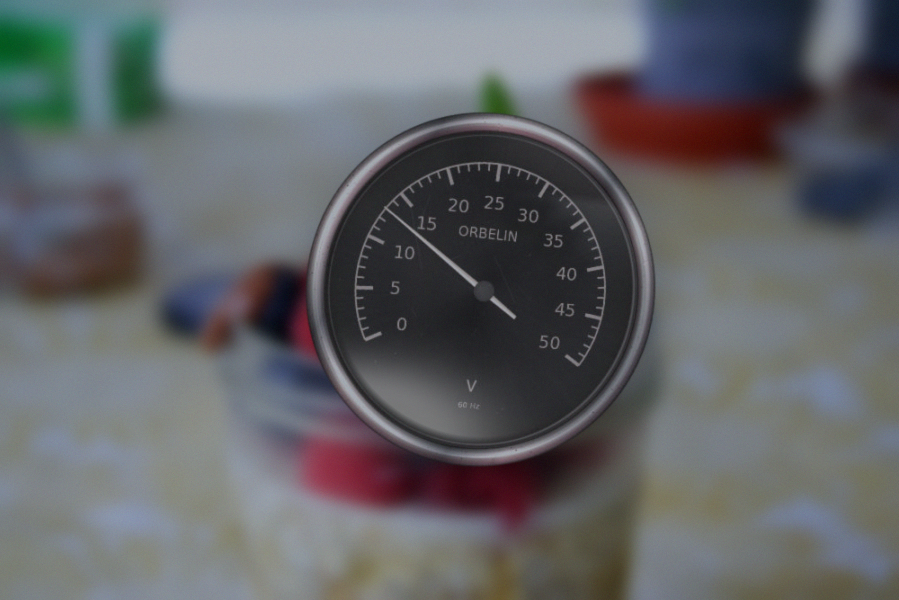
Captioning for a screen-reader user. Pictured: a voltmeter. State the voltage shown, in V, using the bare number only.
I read 13
